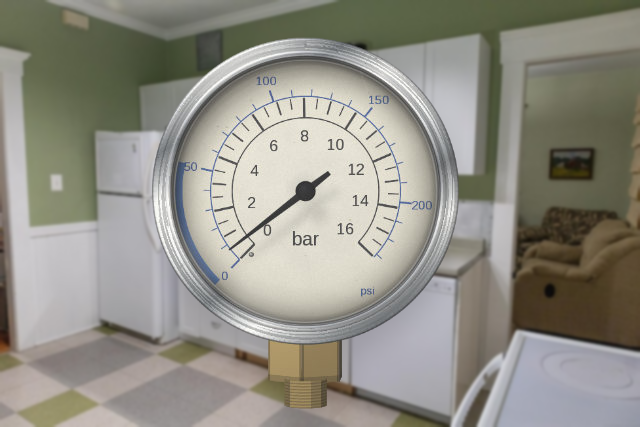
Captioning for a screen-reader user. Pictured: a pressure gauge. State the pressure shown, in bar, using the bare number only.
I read 0.5
